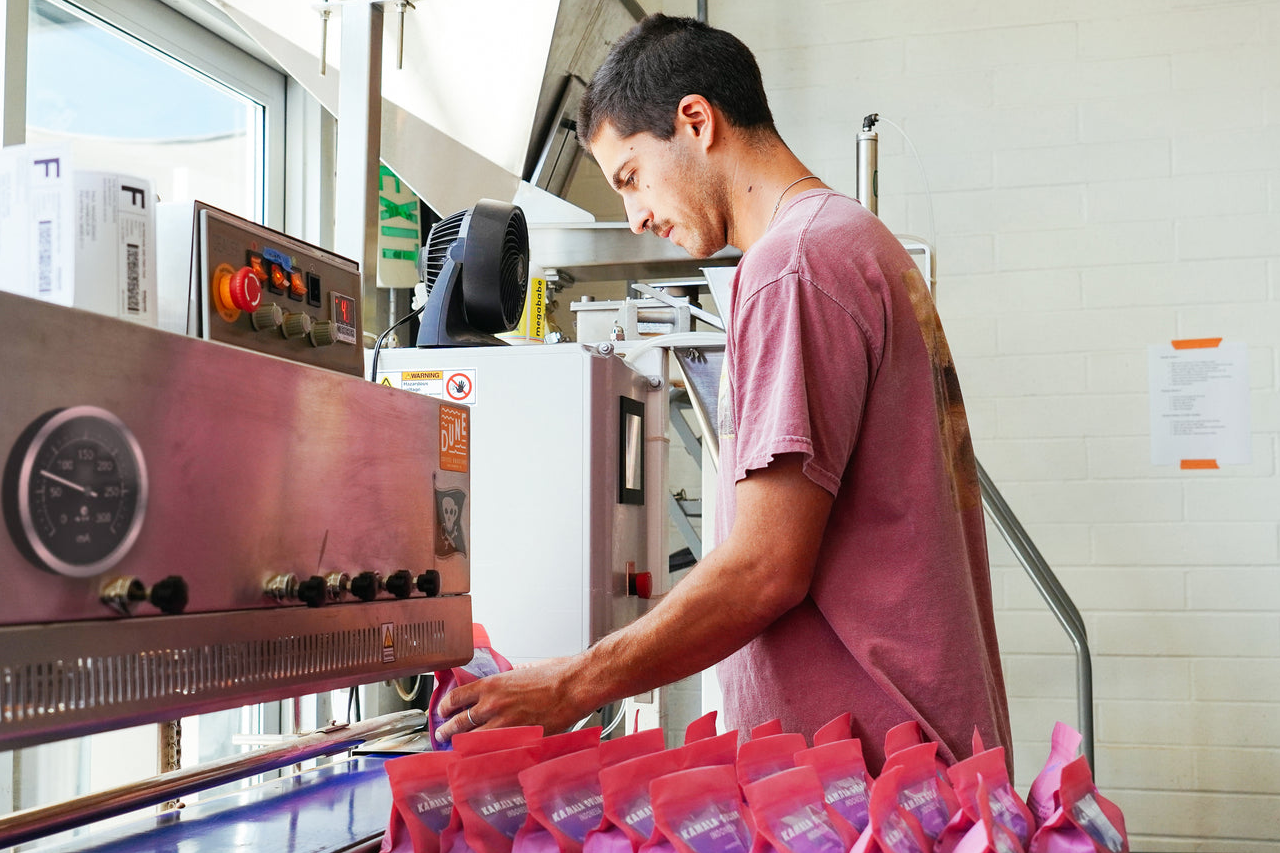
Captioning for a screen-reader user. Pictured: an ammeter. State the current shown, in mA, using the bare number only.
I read 70
